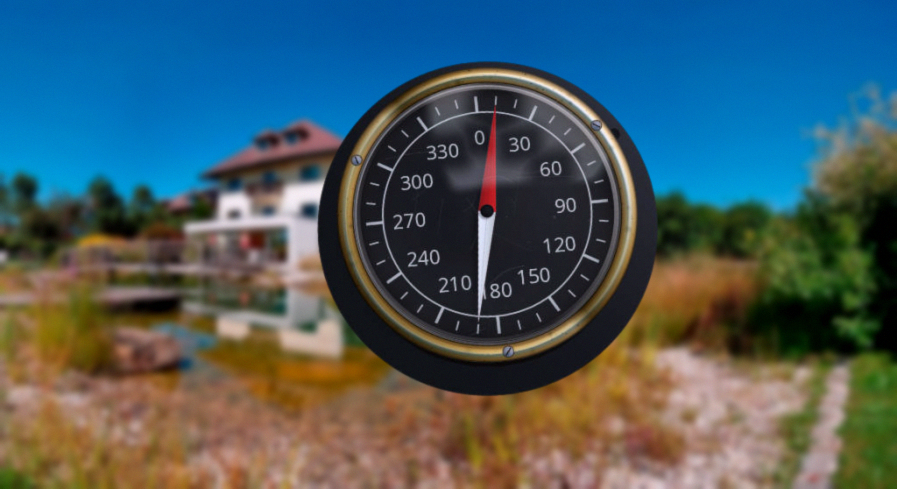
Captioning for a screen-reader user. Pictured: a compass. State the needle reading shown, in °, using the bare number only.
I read 10
